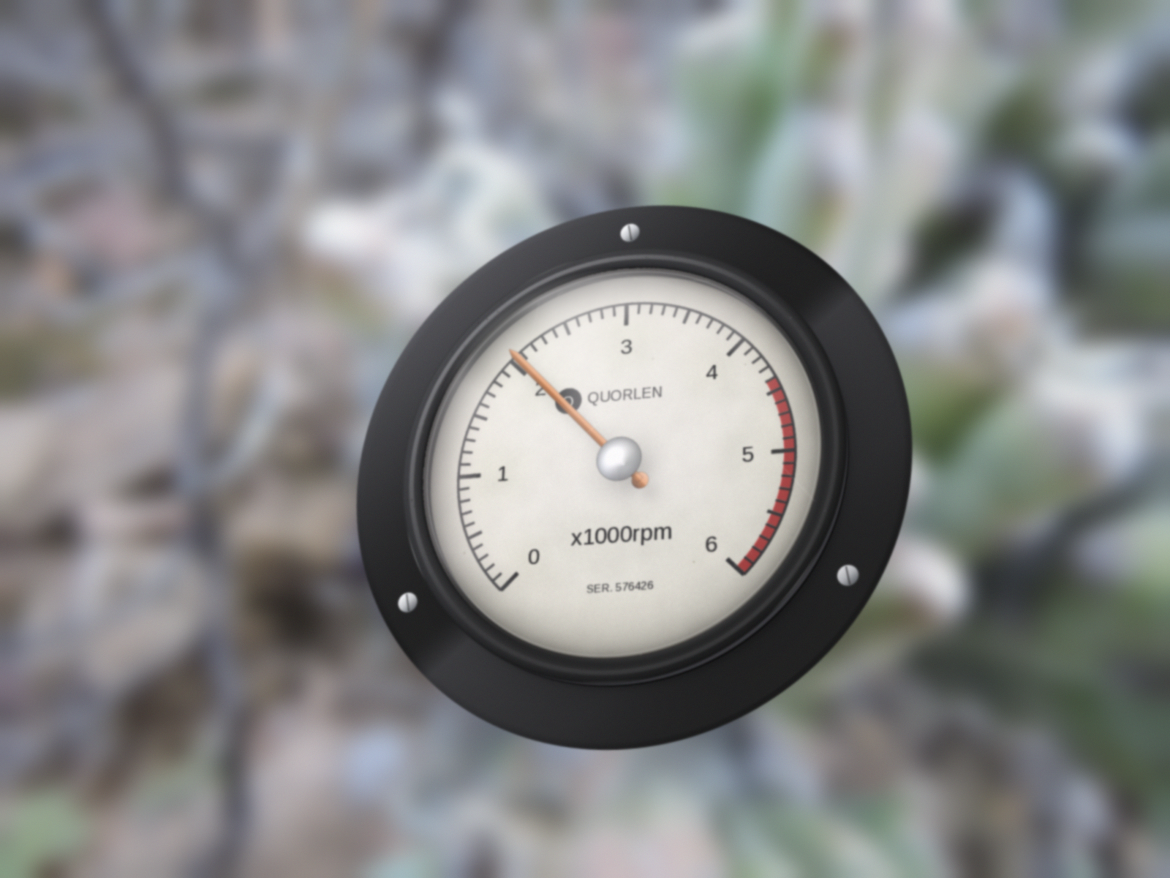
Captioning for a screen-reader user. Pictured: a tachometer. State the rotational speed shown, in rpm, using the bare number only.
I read 2050
